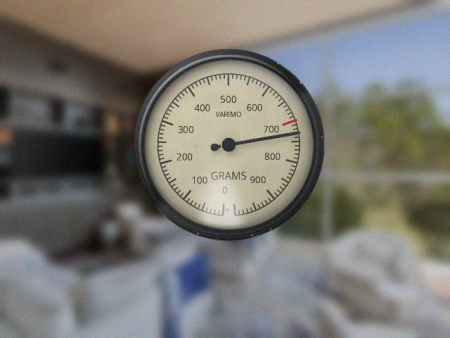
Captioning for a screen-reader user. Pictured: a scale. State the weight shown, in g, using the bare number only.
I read 730
